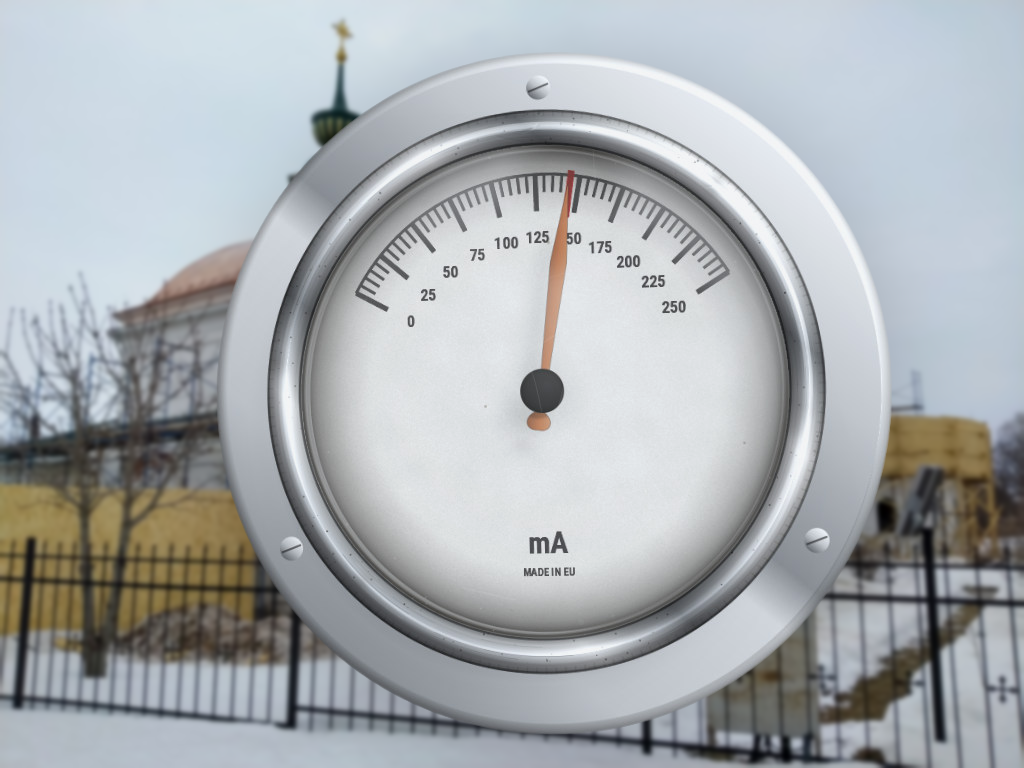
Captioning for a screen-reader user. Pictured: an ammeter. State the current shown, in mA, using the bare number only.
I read 145
